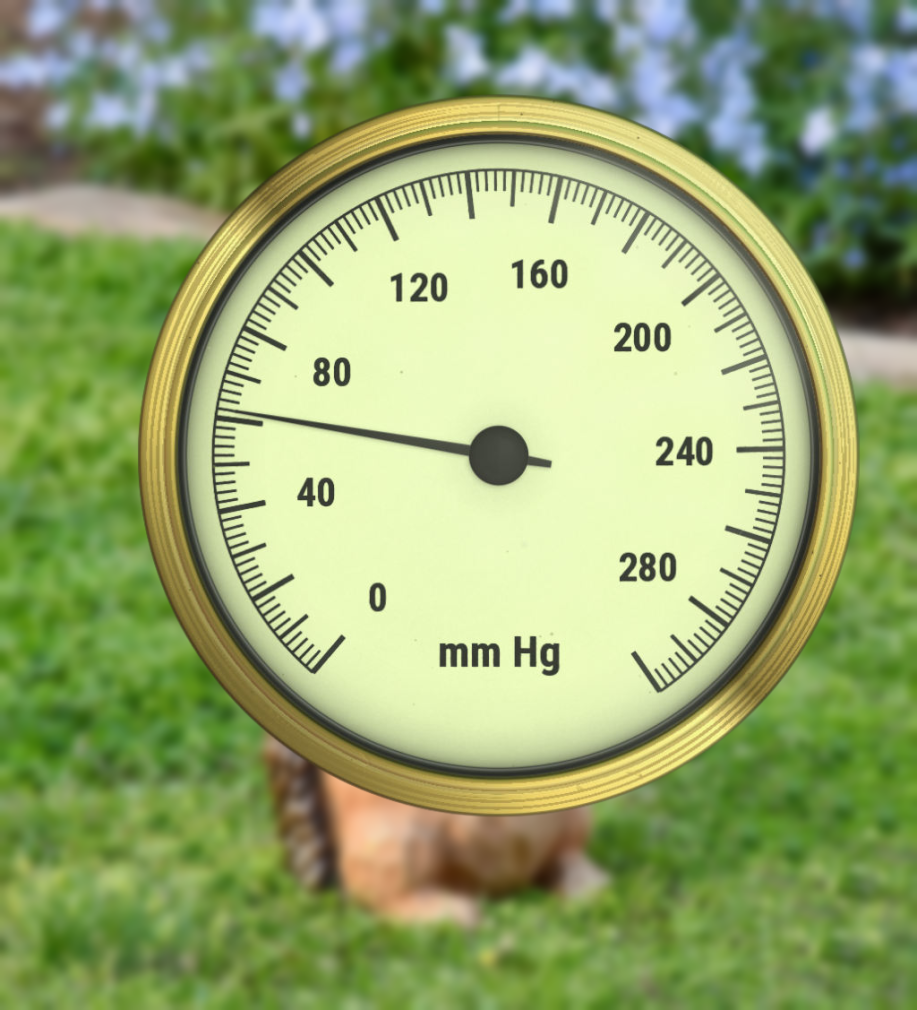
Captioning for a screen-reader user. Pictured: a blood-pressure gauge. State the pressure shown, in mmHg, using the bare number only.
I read 62
